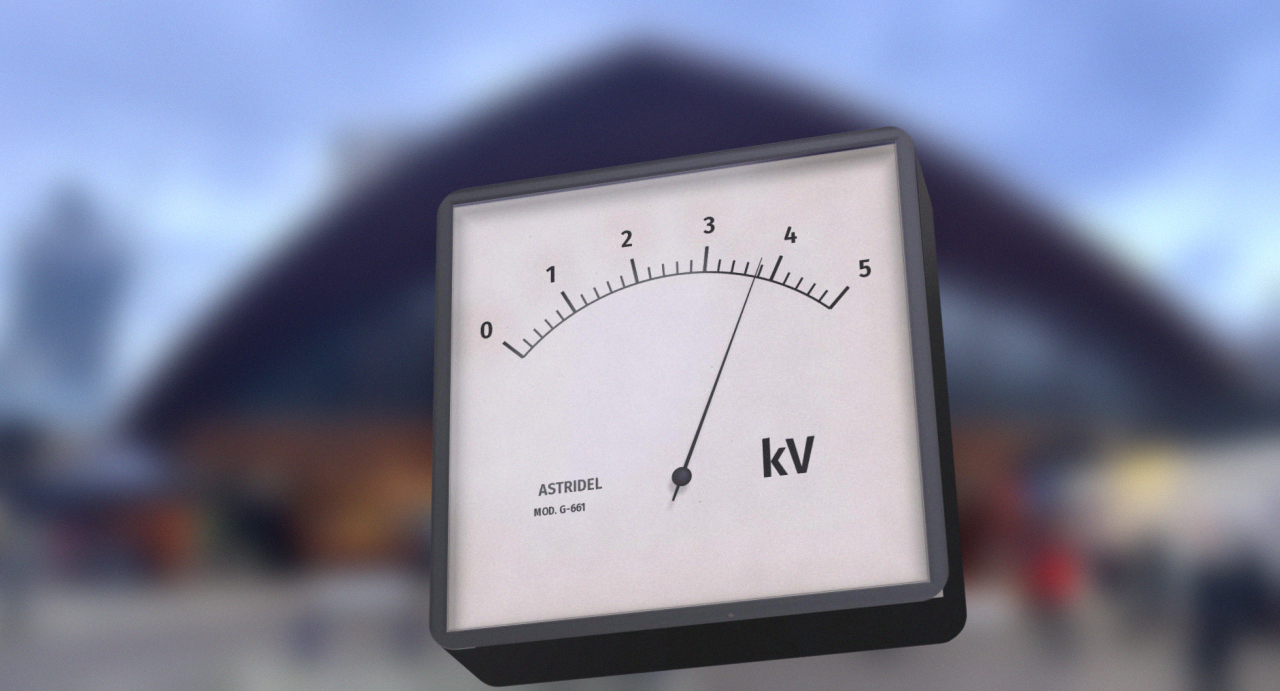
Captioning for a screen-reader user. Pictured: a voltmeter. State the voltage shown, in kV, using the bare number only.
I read 3.8
